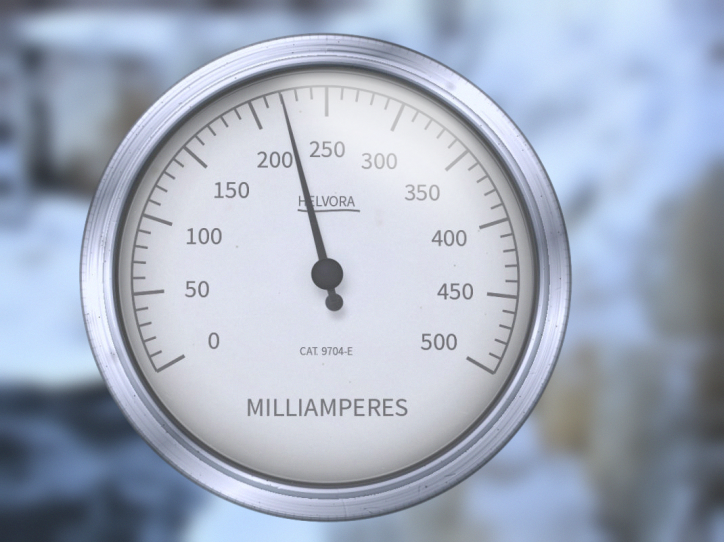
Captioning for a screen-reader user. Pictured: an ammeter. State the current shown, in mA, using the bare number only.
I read 220
